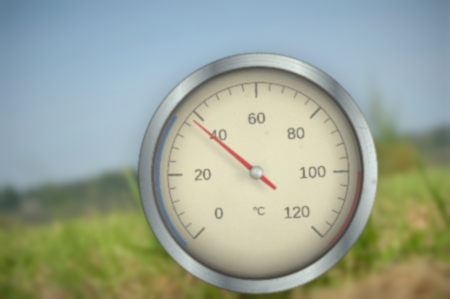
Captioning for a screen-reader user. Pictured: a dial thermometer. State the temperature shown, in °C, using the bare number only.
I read 38
